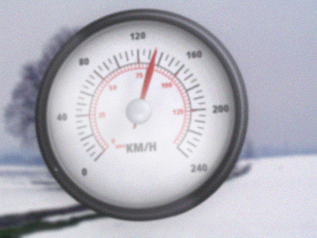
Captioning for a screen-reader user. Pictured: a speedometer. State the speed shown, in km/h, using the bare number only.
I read 135
